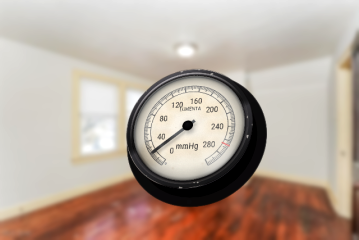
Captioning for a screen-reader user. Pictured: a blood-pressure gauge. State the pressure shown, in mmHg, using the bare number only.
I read 20
